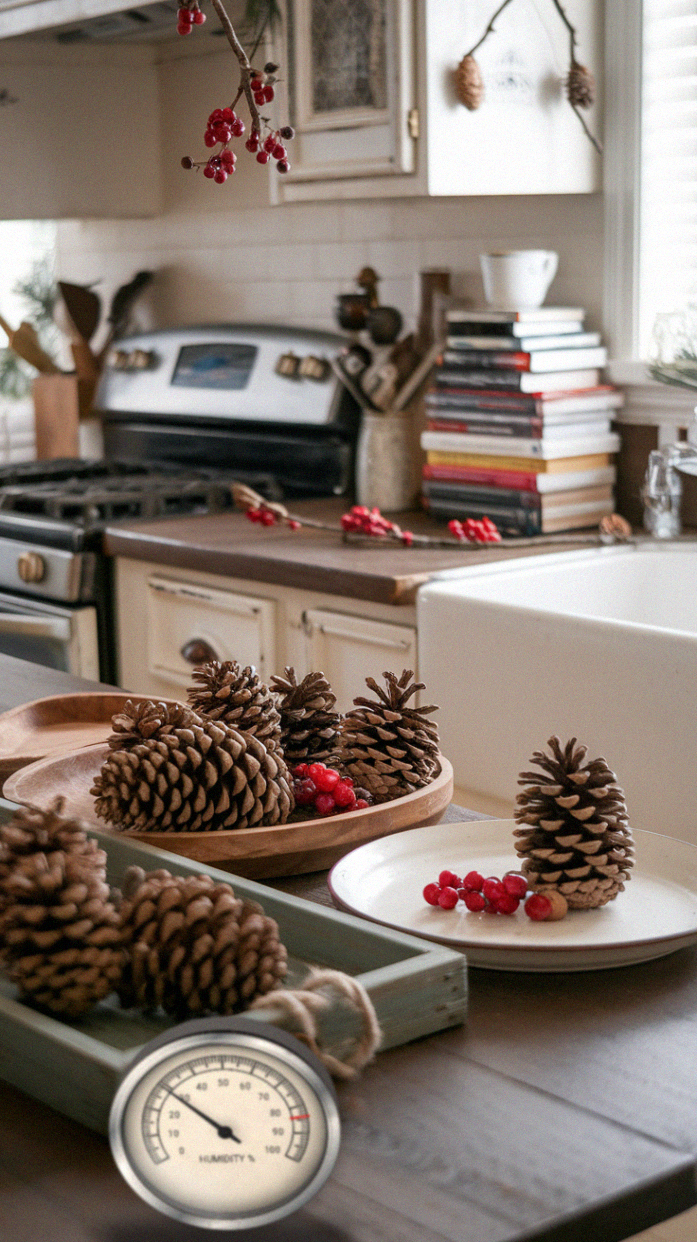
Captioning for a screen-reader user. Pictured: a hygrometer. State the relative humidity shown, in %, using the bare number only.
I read 30
